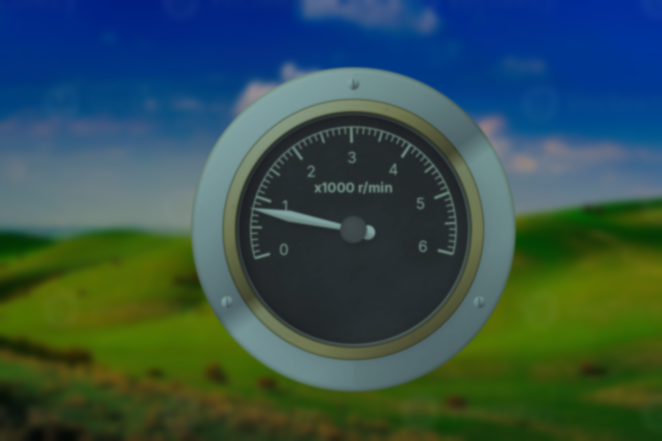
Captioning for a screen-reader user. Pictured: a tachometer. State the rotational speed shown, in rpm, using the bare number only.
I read 800
